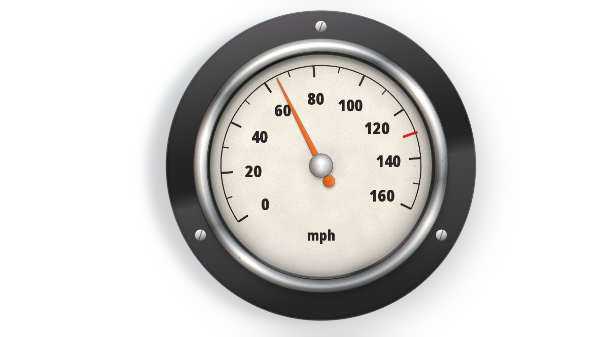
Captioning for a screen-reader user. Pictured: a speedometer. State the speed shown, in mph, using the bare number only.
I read 65
